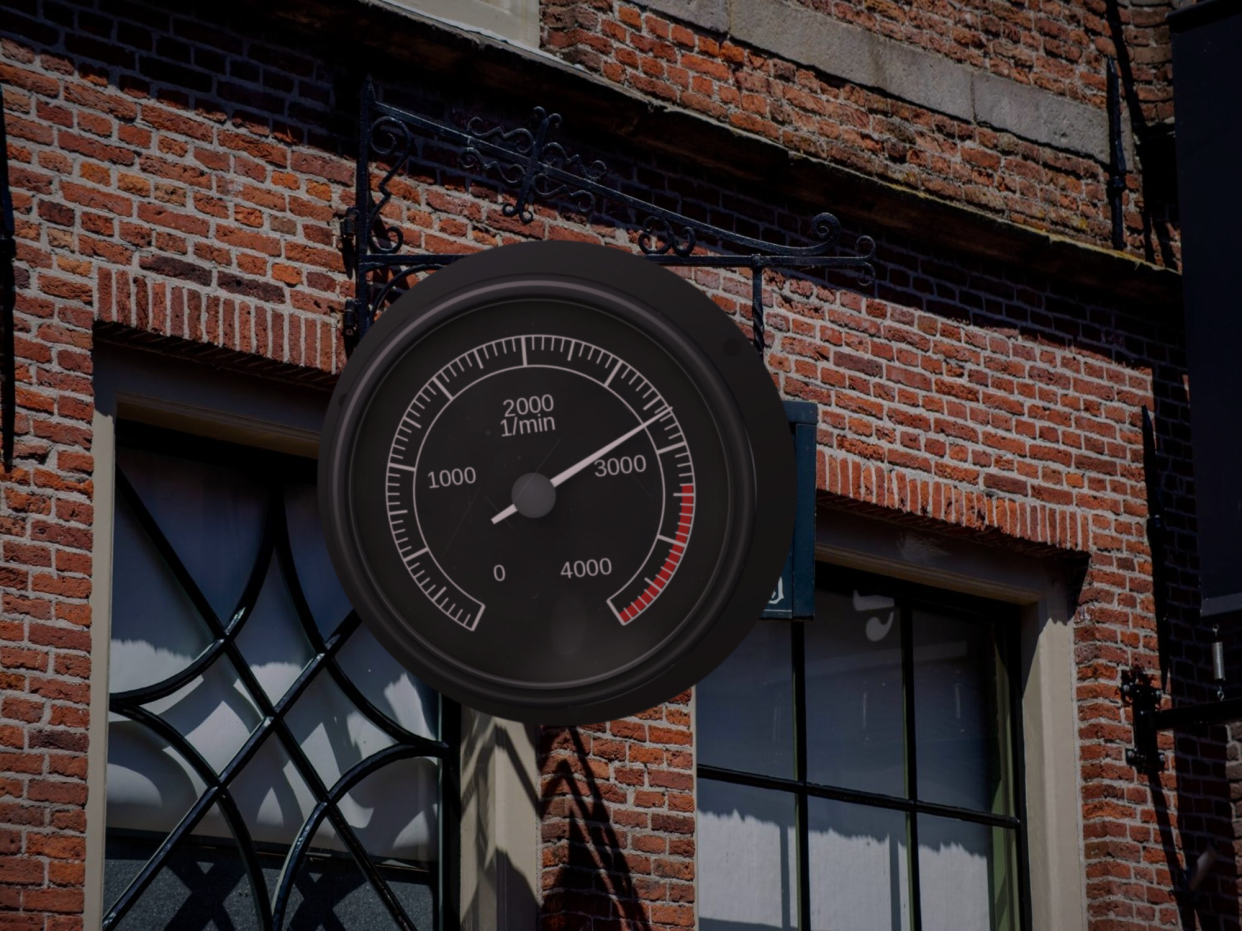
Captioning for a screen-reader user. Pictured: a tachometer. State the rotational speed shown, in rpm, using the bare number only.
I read 2825
